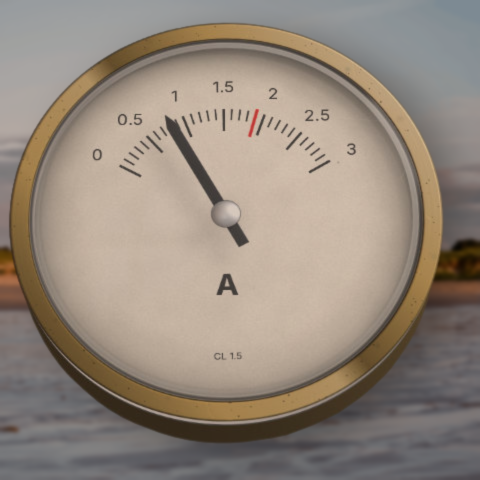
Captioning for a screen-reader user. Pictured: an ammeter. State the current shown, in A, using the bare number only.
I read 0.8
